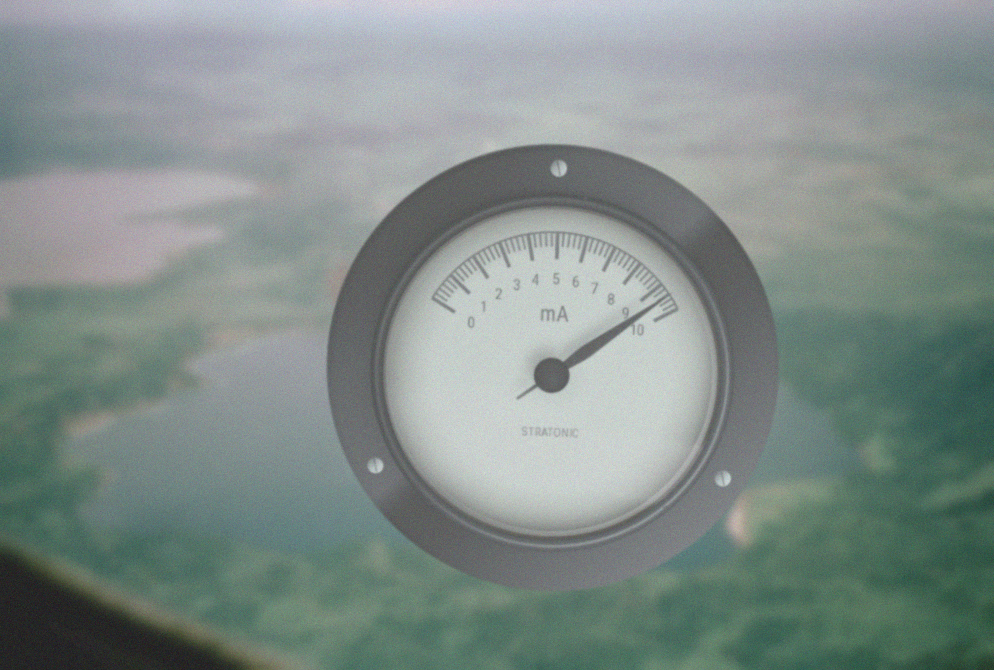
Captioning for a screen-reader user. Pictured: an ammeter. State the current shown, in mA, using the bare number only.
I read 9.4
